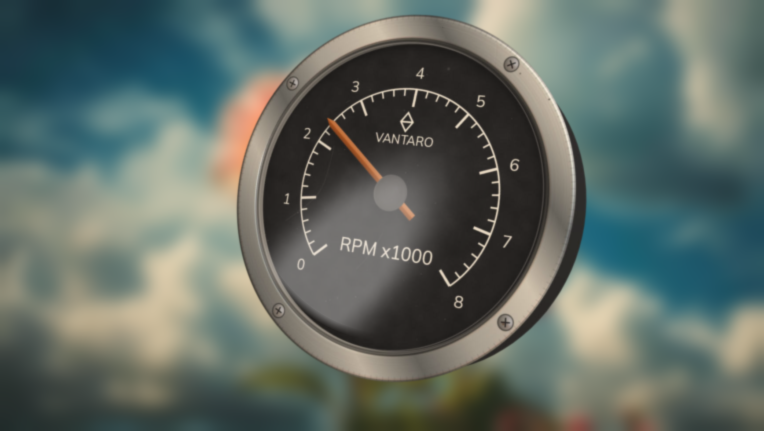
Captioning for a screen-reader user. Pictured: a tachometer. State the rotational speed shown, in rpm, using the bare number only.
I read 2400
